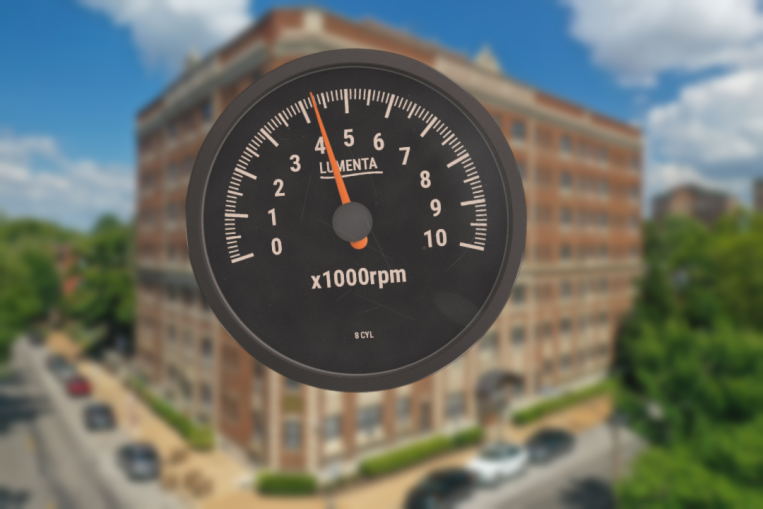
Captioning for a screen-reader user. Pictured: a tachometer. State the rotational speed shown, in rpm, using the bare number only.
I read 4300
